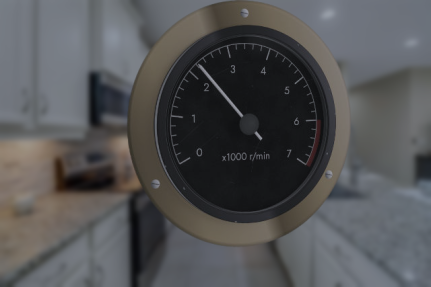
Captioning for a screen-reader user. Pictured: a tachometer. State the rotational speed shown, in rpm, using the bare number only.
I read 2200
